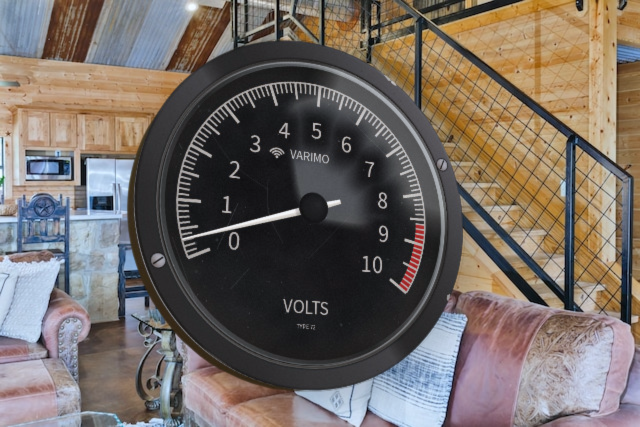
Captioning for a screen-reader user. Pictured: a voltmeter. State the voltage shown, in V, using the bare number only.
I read 0.3
